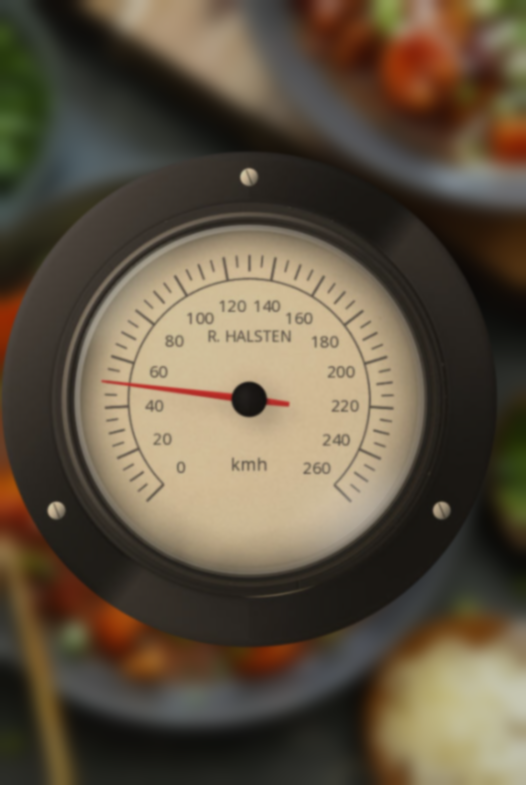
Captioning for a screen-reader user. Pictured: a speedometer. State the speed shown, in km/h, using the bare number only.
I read 50
